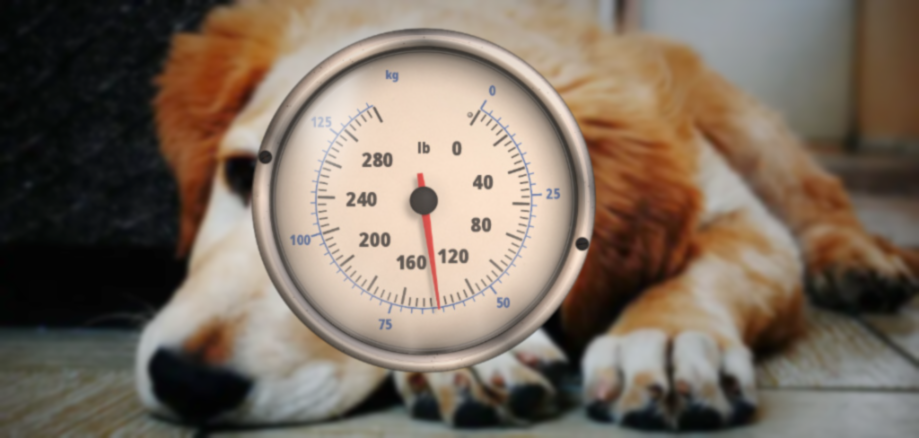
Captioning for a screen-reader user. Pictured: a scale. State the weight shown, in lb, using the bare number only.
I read 140
